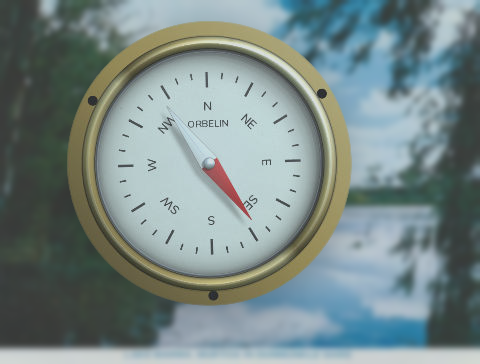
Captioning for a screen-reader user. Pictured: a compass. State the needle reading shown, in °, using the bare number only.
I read 145
